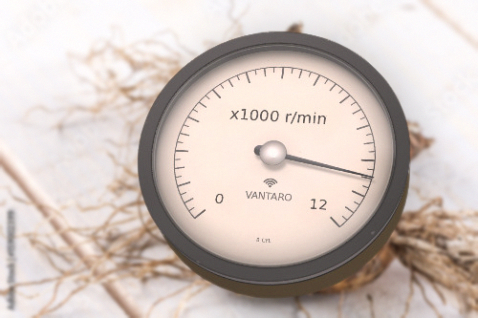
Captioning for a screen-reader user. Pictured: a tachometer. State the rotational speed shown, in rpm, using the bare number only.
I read 10500
